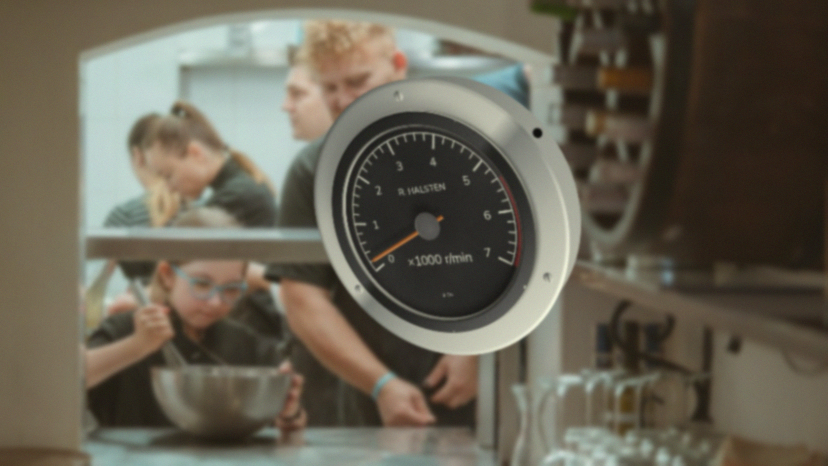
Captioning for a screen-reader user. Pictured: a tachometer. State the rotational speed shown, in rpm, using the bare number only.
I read 200
